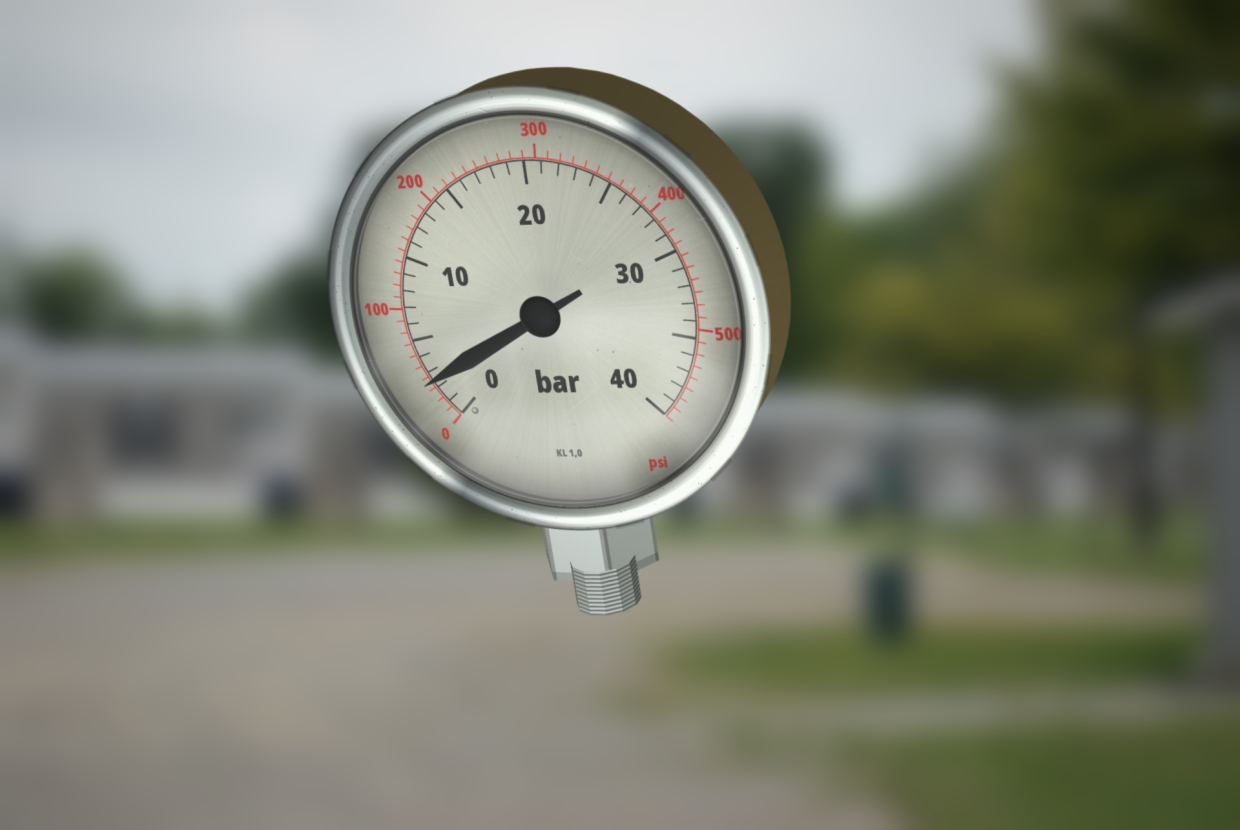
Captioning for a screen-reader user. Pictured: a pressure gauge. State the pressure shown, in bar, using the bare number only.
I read 2.5
